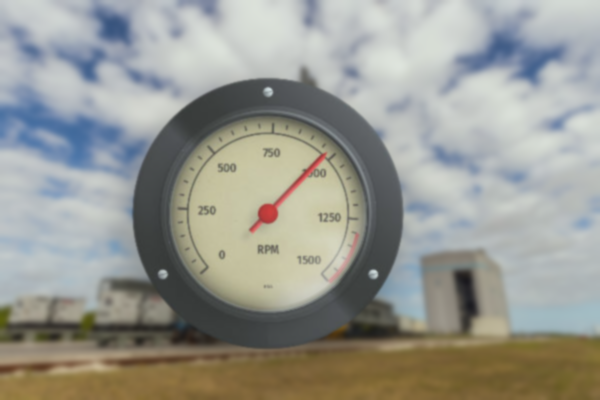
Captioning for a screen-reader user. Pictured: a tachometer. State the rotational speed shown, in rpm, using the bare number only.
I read 975
